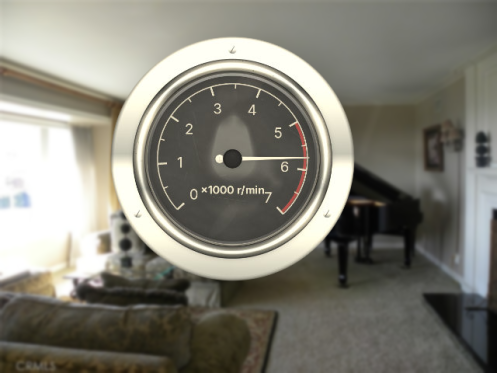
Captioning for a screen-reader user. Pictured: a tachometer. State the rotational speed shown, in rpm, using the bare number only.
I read 5750
